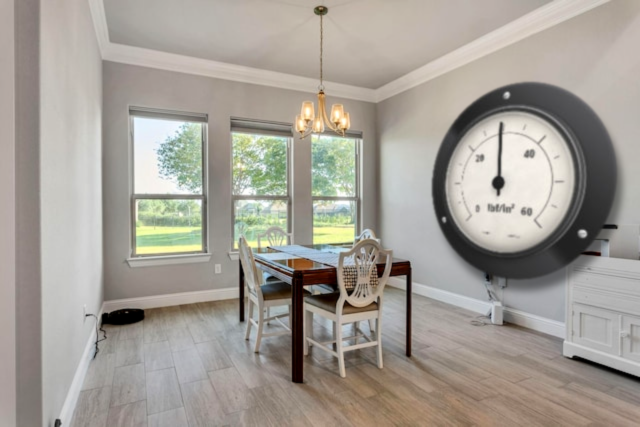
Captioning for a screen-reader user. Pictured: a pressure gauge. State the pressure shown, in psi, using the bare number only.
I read 30
